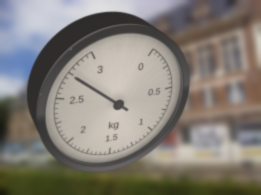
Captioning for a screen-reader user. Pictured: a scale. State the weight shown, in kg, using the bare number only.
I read 2.75
